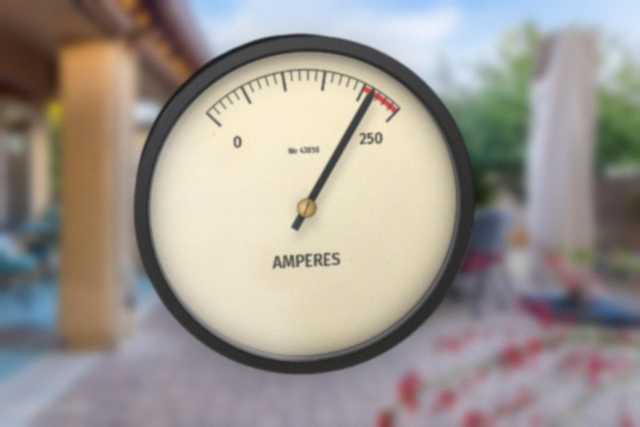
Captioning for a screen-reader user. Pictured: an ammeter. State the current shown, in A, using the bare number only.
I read 210
